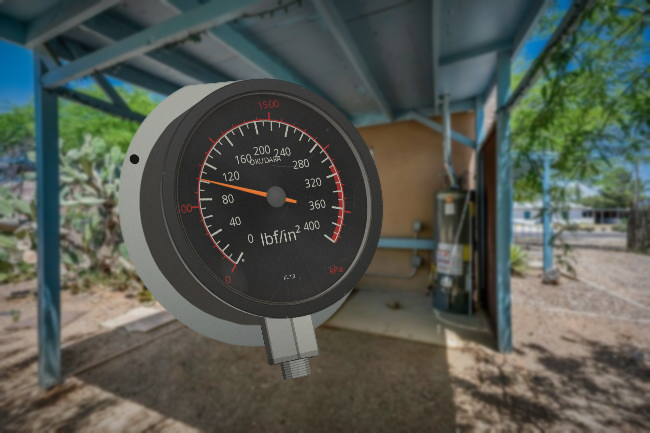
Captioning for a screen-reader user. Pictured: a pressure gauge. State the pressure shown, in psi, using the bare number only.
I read 100
